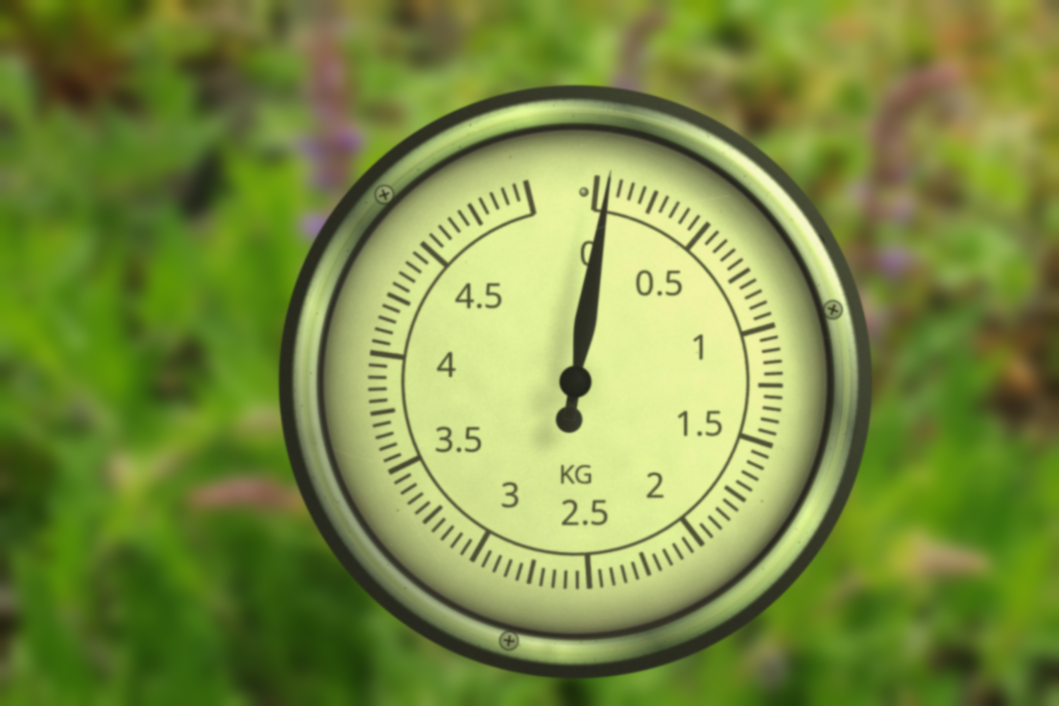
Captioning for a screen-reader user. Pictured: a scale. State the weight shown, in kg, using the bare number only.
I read 0.05
